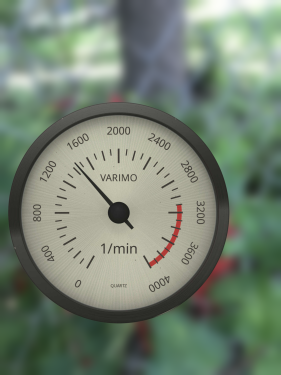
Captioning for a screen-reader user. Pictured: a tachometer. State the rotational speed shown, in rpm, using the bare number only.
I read 1450
